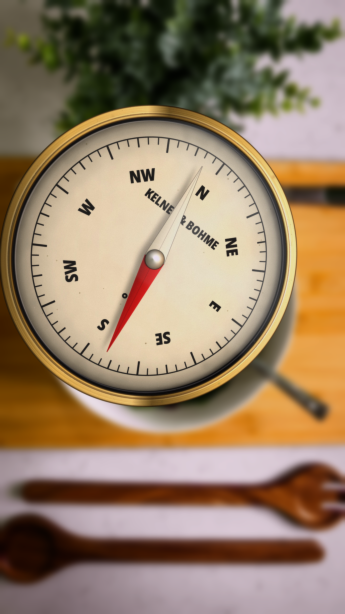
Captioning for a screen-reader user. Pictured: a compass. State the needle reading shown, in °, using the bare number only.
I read 170
